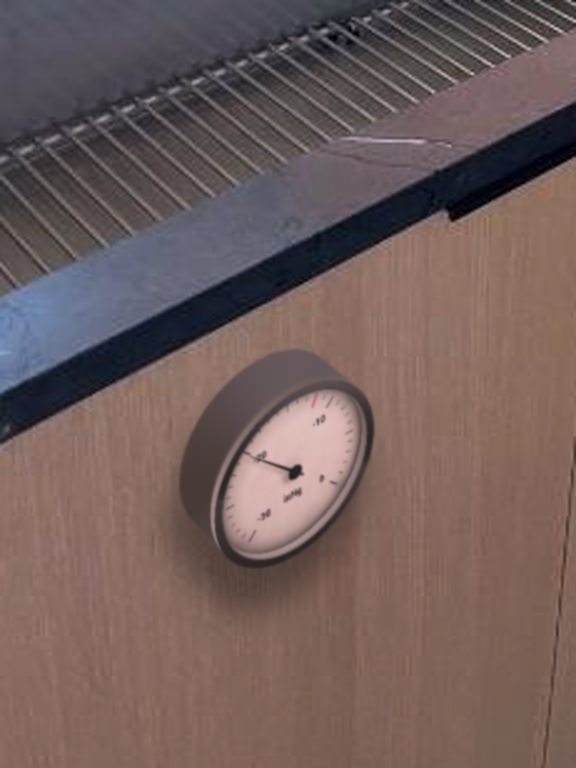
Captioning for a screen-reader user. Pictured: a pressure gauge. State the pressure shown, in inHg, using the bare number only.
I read -20
